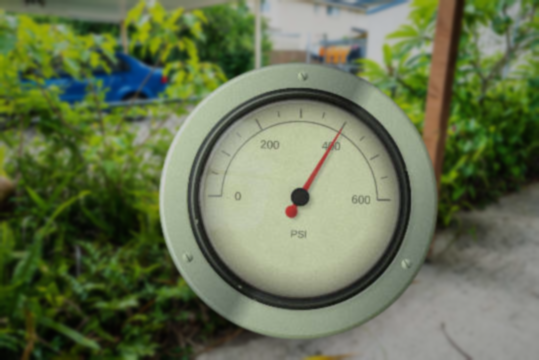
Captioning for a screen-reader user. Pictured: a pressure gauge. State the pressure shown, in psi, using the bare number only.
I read 400
